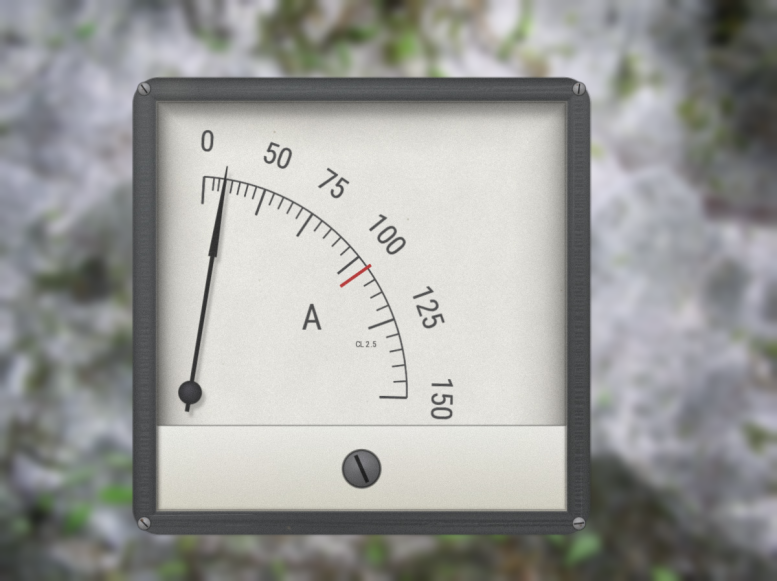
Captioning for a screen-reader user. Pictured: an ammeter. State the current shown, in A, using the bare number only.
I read 25
